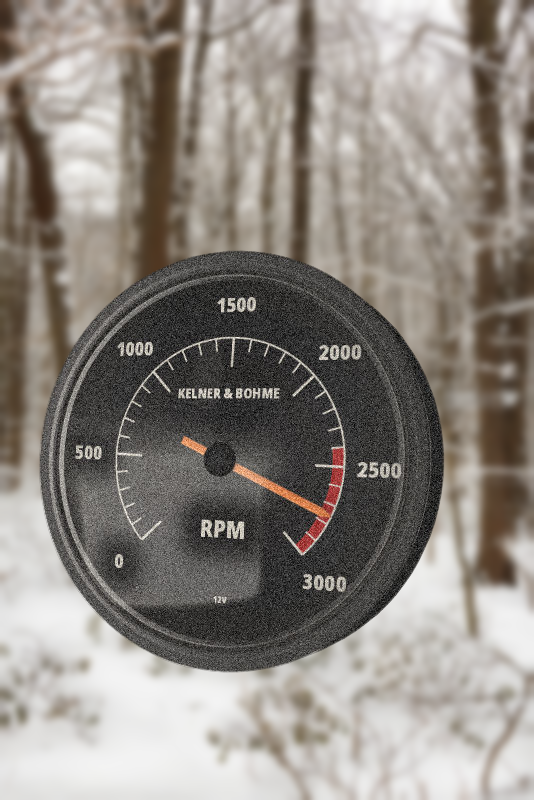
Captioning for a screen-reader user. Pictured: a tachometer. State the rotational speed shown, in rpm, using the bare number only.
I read 2750
